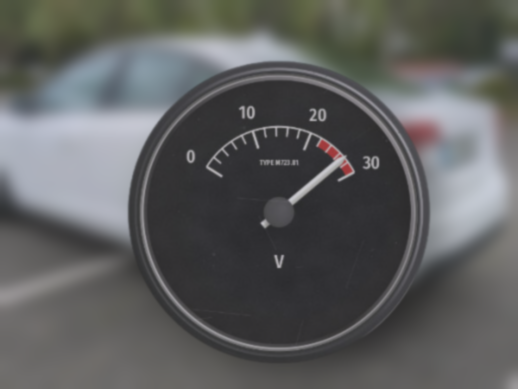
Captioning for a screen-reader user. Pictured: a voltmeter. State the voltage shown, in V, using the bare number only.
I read 27
